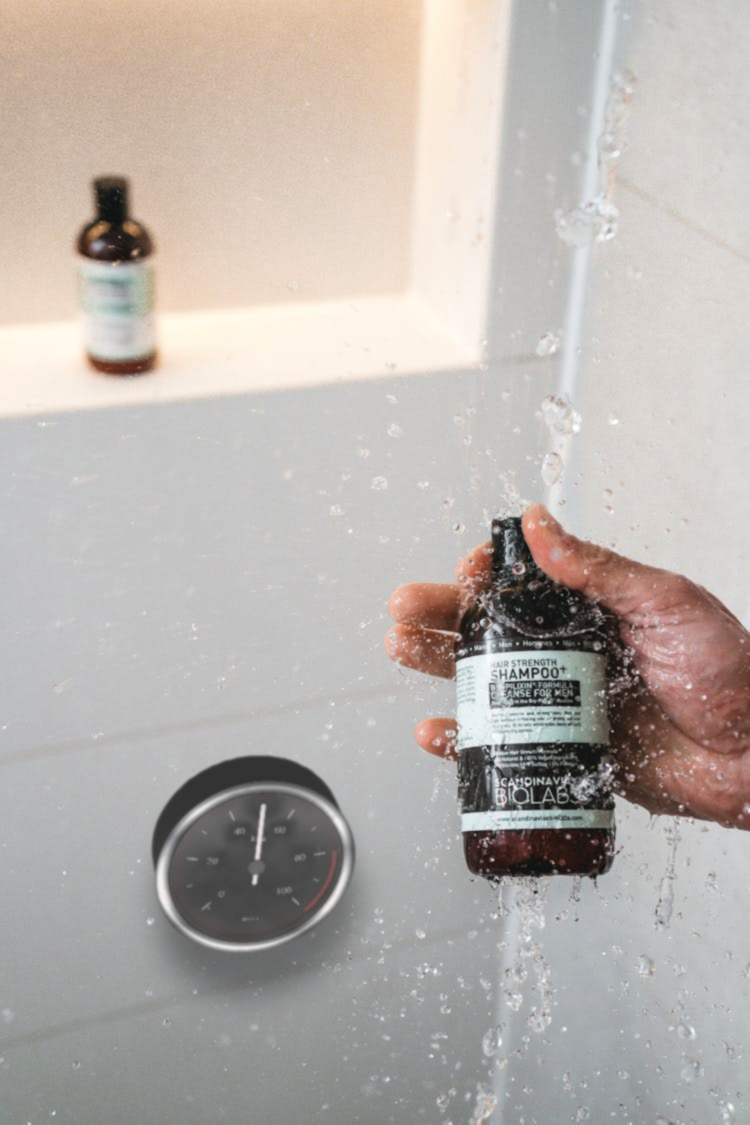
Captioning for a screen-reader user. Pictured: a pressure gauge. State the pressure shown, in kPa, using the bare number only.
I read 50
